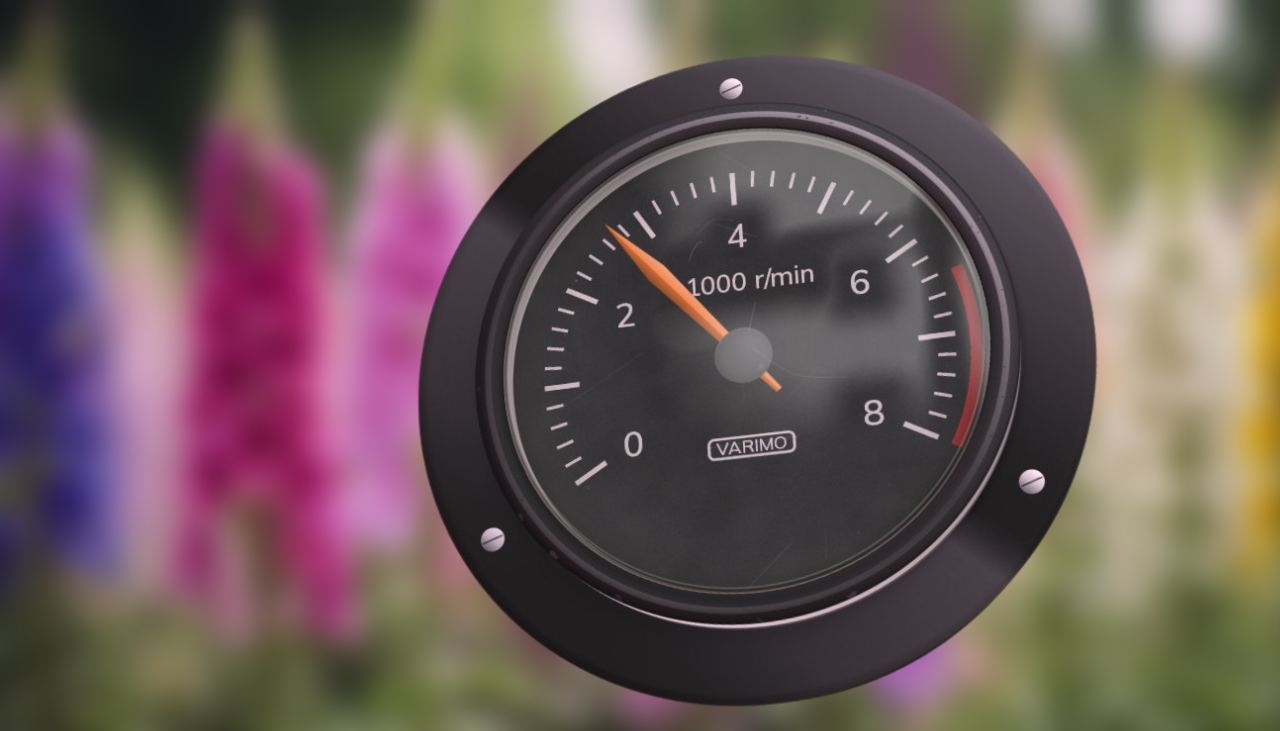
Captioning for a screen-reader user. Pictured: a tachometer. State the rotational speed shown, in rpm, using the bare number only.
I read 2700
